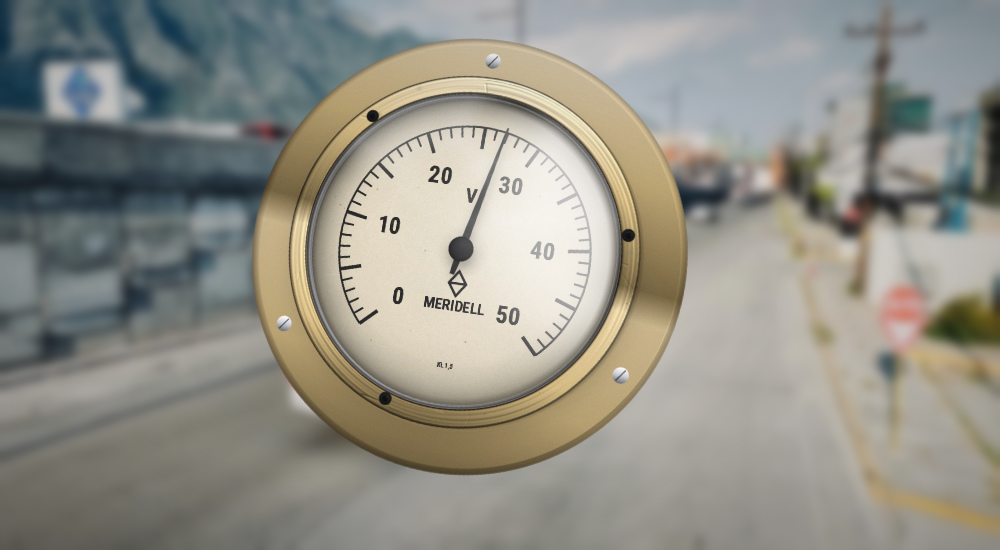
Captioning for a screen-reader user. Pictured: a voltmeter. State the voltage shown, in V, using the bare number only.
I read 27
